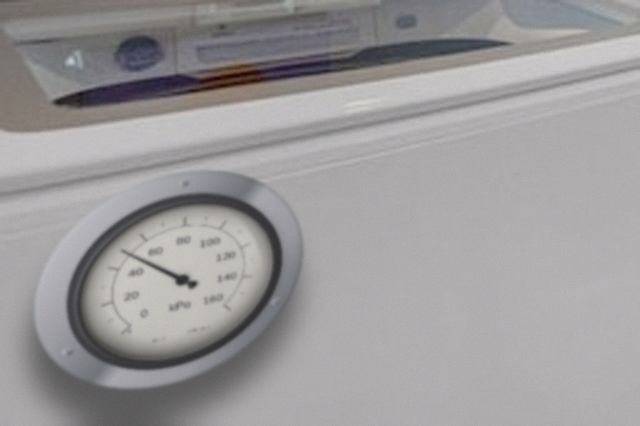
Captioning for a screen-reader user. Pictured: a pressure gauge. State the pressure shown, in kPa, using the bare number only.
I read 50
